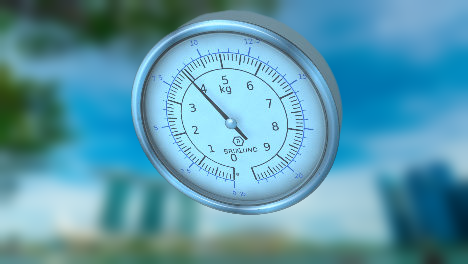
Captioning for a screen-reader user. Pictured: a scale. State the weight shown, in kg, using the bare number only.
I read 4
